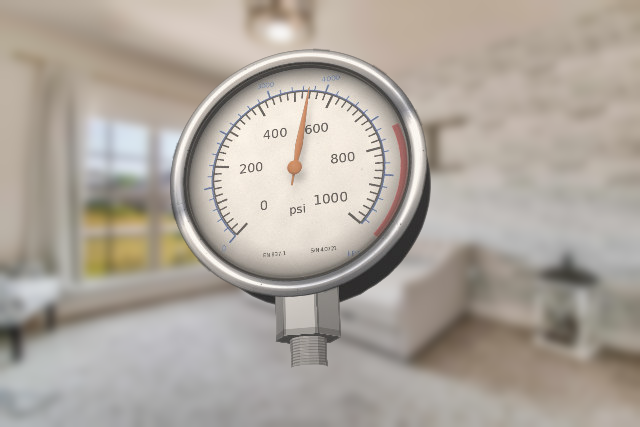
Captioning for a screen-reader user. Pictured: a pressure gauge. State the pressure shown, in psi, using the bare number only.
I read 540
